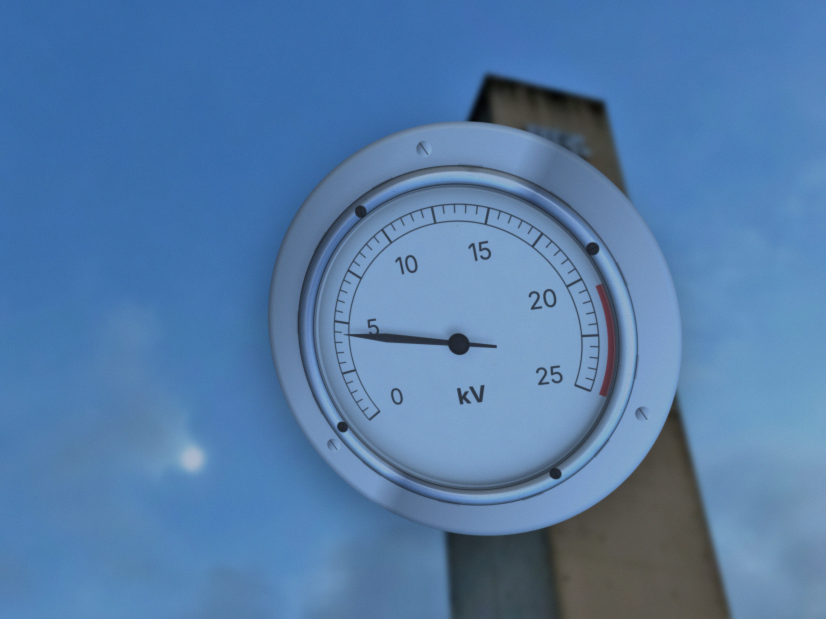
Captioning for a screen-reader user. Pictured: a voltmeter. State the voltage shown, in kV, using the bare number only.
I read 4.5
